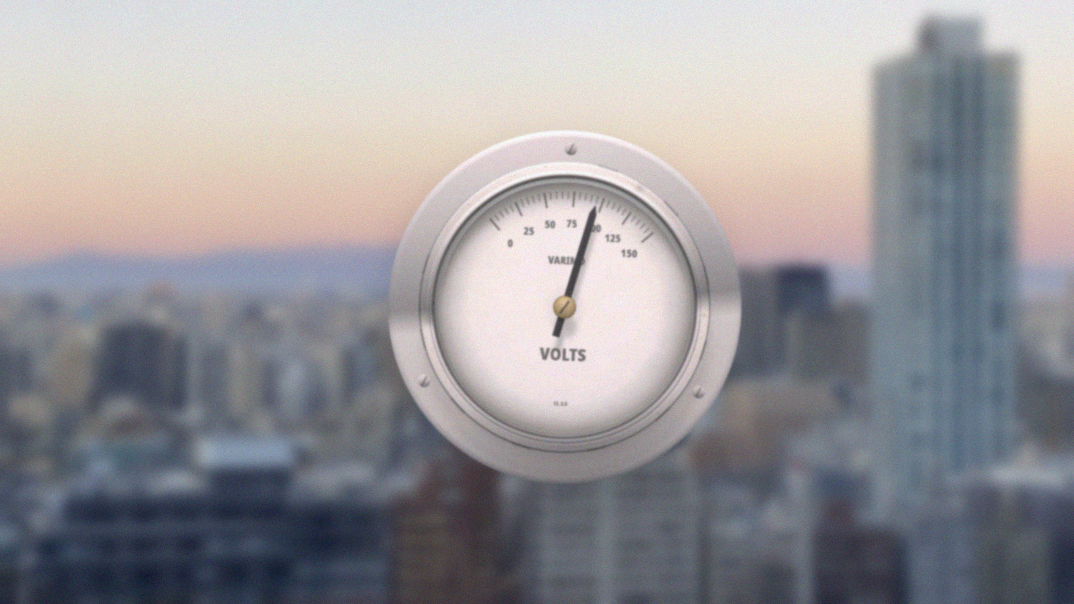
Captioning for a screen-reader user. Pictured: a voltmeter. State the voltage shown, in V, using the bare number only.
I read 95
